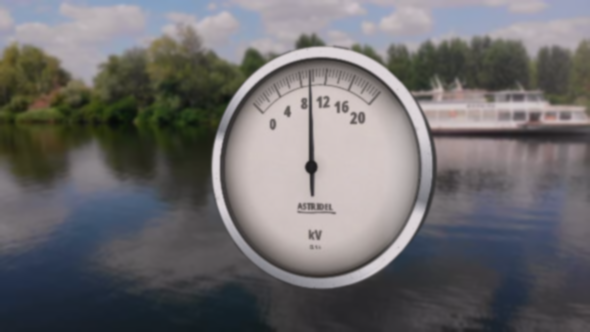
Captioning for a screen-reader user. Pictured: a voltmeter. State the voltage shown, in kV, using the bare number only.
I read 10
